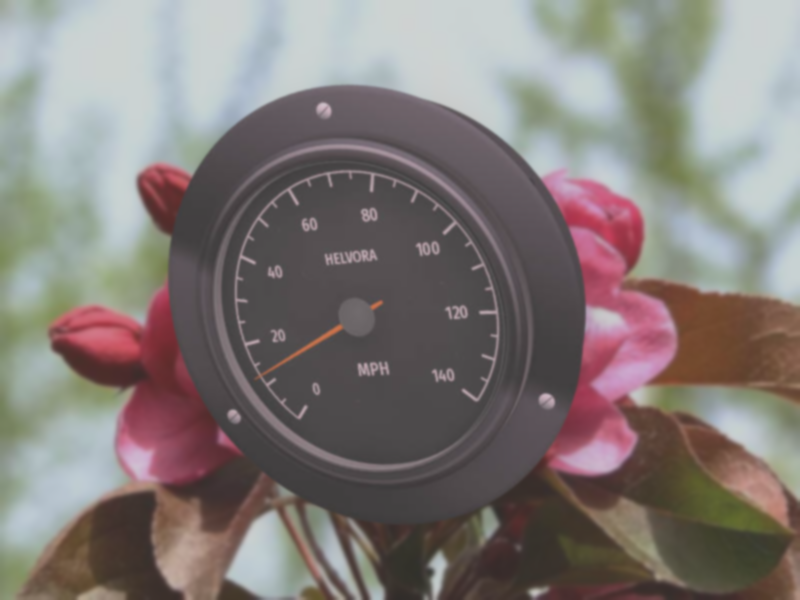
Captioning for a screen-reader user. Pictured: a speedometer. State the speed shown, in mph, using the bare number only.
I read 12.5
